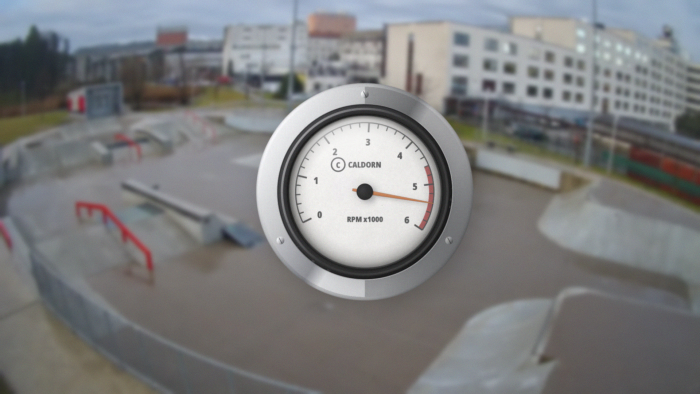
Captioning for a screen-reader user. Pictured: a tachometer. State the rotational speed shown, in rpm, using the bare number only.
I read 5400
